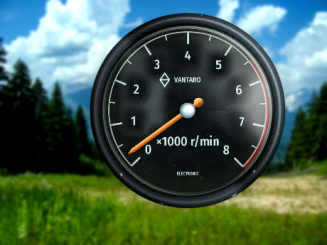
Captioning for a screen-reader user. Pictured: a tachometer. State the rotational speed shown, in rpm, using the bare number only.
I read 250
